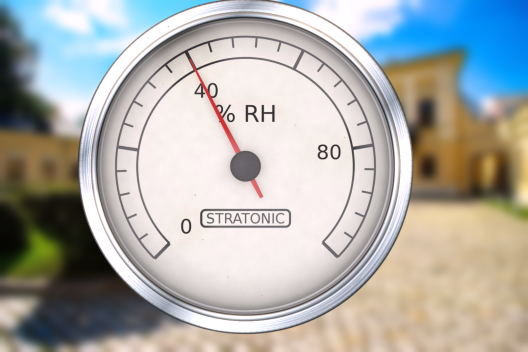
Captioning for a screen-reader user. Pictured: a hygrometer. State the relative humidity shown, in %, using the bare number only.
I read 40
